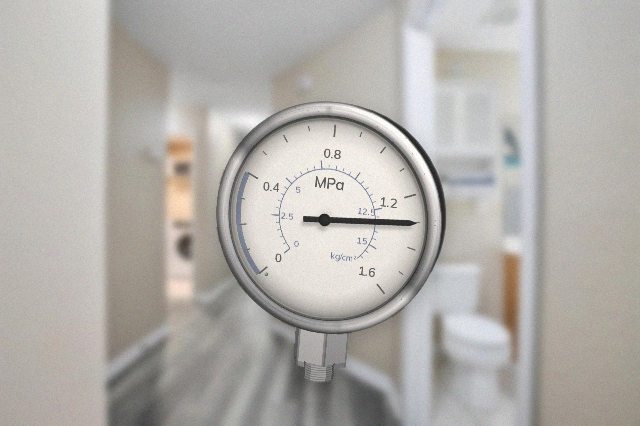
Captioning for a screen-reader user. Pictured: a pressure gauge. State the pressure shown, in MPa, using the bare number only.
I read 1.3
